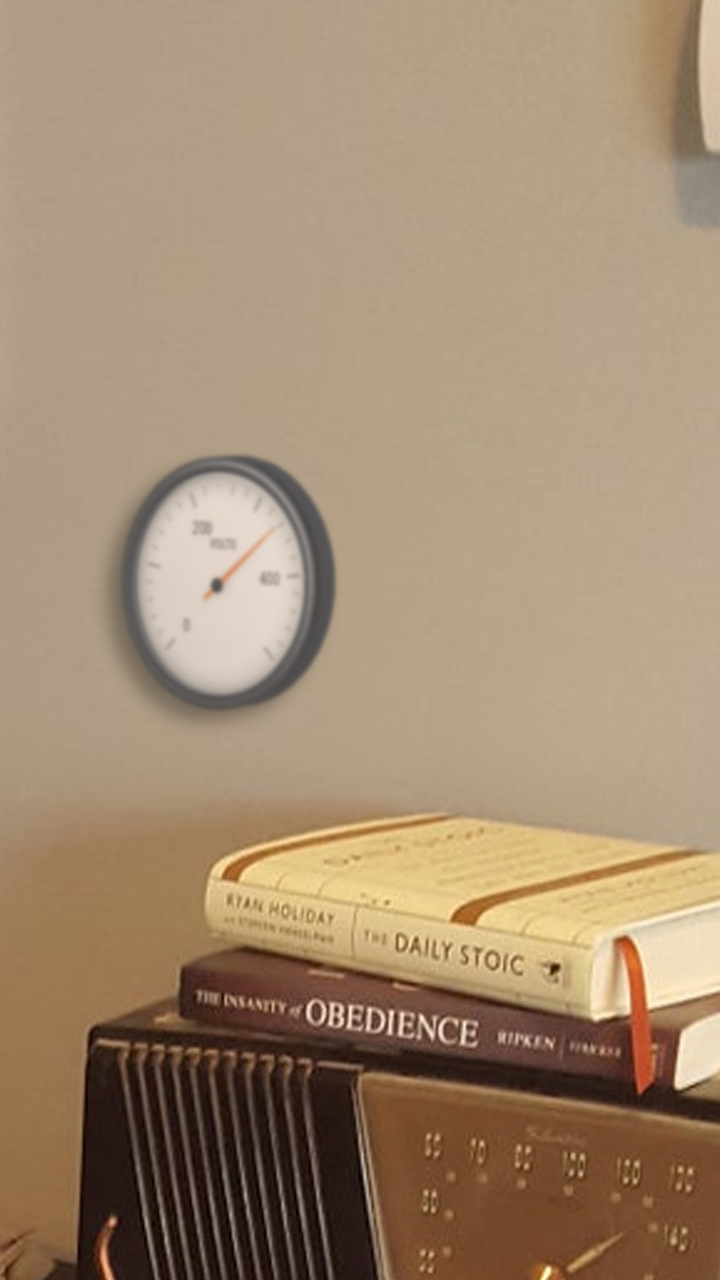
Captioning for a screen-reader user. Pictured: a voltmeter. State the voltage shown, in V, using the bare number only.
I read 340
